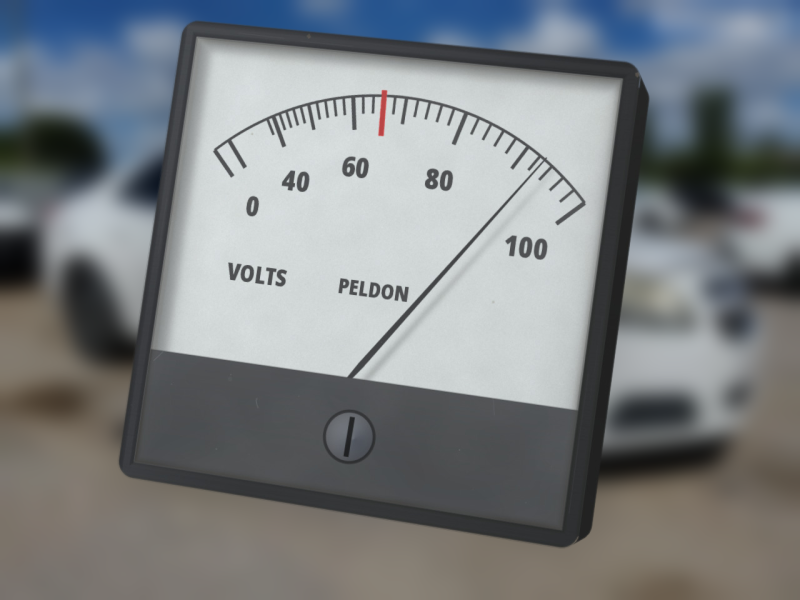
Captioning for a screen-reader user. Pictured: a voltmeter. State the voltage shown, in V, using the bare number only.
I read 93
